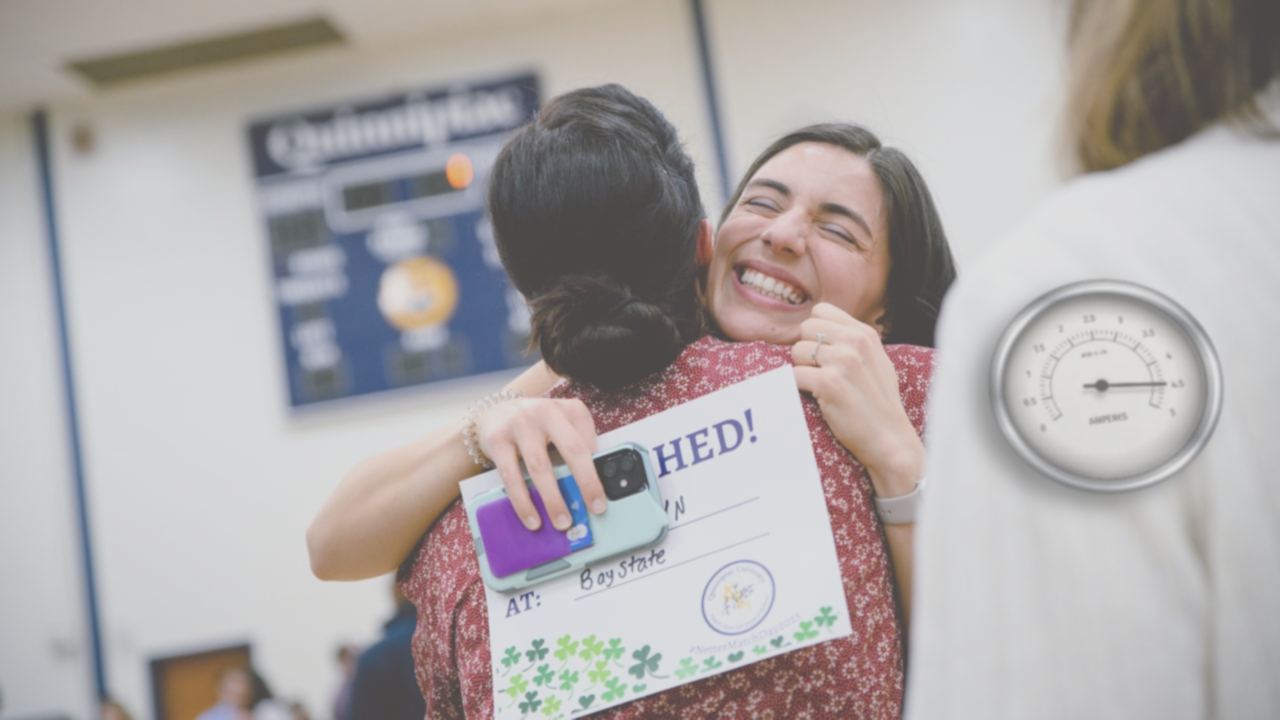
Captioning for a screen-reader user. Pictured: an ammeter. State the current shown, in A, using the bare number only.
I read 4.5
